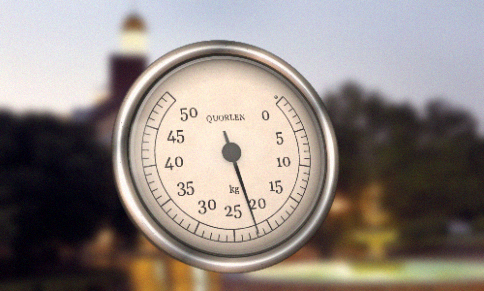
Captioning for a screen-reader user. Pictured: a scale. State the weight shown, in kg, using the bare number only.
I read 22
